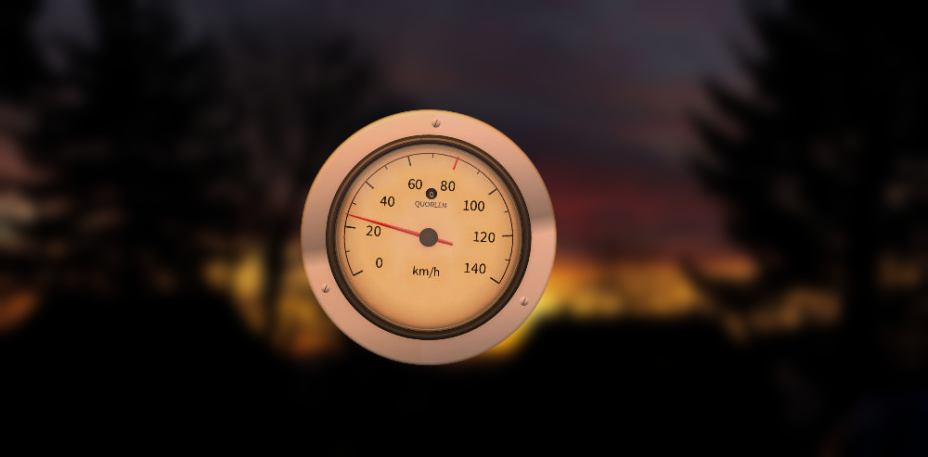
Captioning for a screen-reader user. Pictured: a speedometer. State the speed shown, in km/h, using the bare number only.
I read 25
